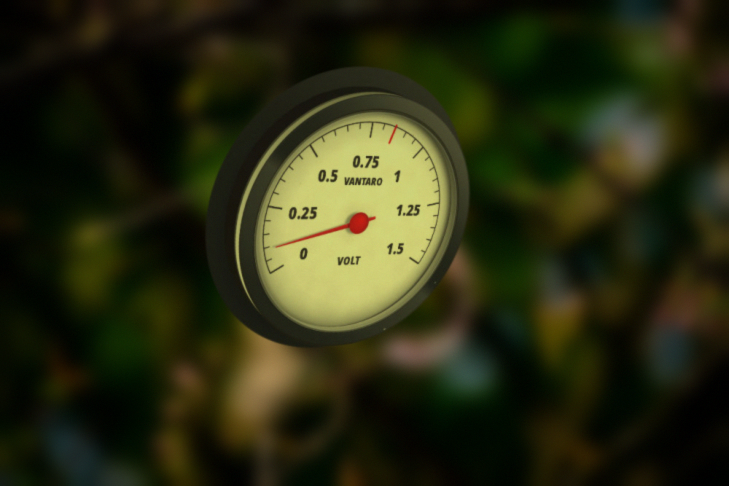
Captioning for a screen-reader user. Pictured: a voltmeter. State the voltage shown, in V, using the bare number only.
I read 0.1
